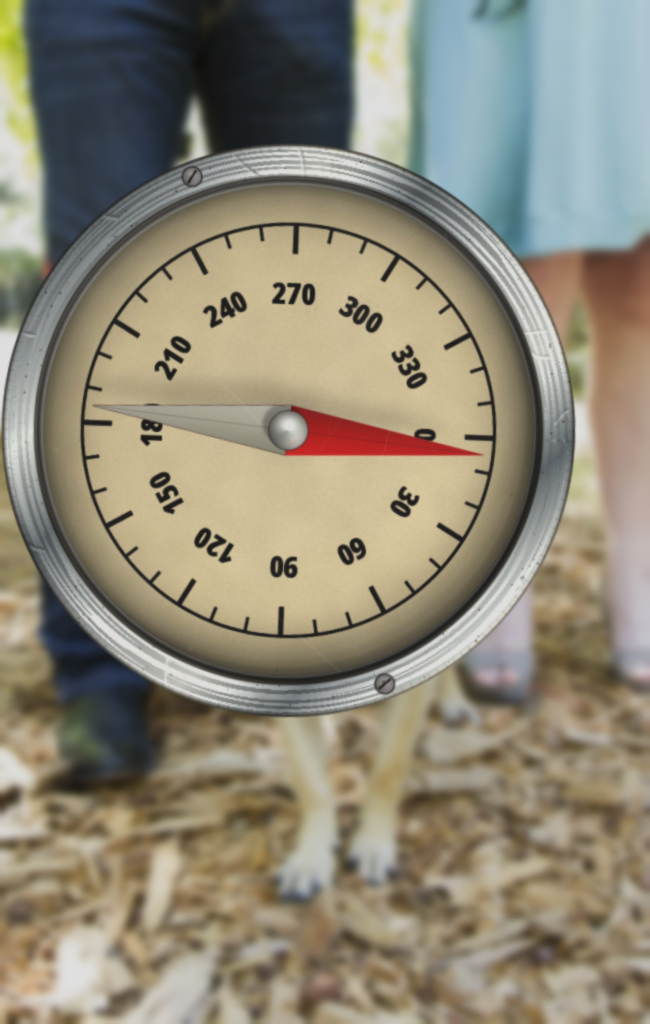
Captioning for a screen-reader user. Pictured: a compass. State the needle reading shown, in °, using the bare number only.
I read 5
